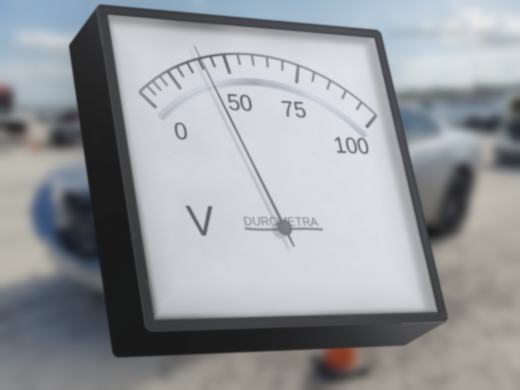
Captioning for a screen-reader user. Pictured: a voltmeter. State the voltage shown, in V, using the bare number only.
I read 40
